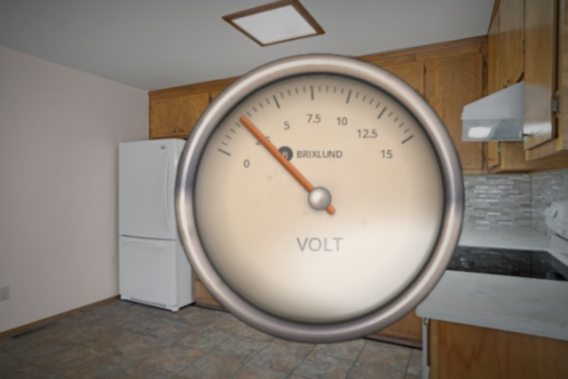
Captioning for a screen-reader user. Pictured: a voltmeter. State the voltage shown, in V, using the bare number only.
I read 2.5
